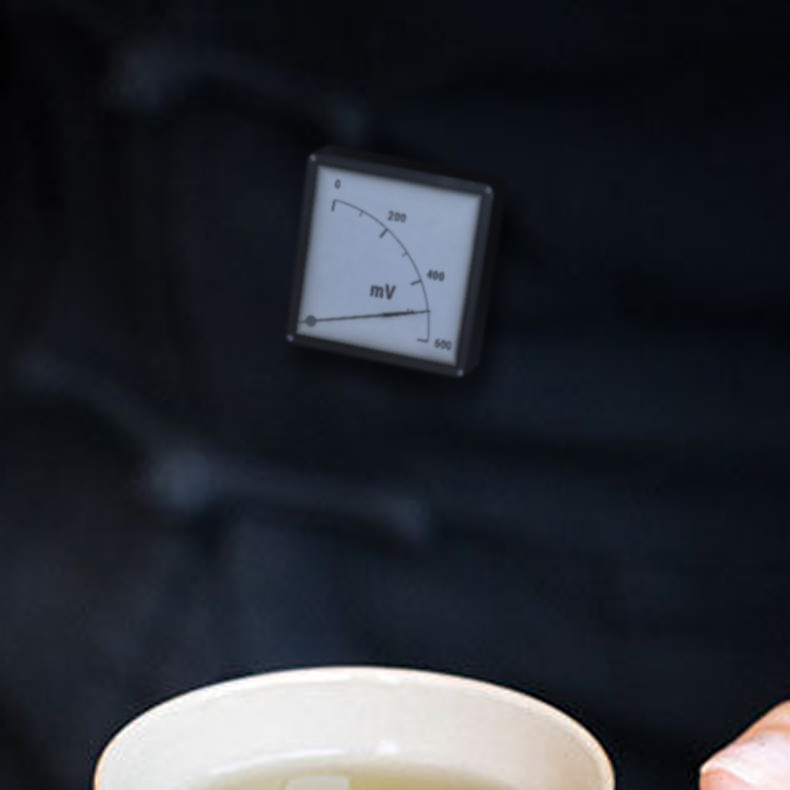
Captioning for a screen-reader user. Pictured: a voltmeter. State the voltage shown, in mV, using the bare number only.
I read 500
